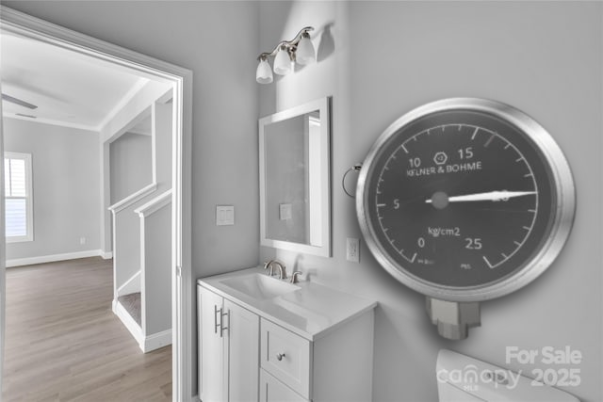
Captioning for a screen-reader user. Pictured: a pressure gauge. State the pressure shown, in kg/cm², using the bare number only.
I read 20
